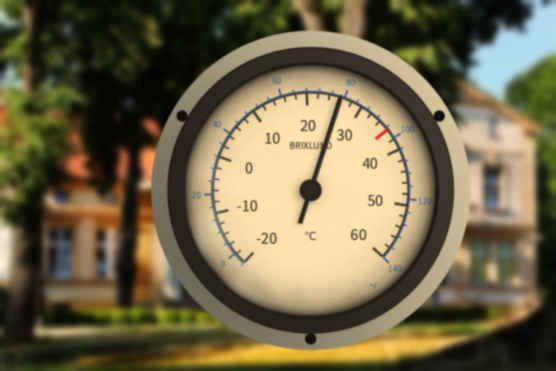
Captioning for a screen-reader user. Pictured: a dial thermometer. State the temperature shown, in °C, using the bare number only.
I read 26
